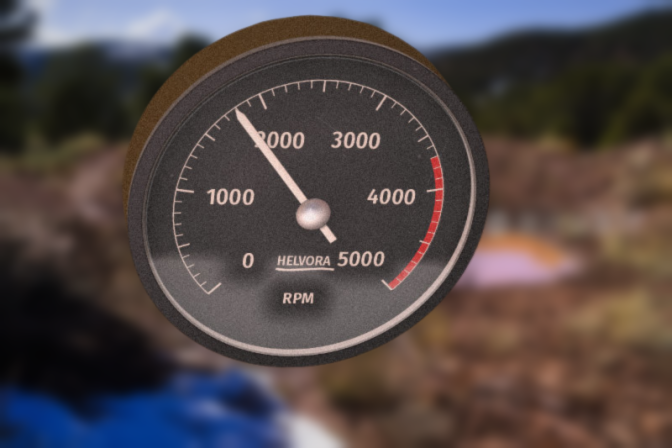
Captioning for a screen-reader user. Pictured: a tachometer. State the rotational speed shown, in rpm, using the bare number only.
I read 1800
